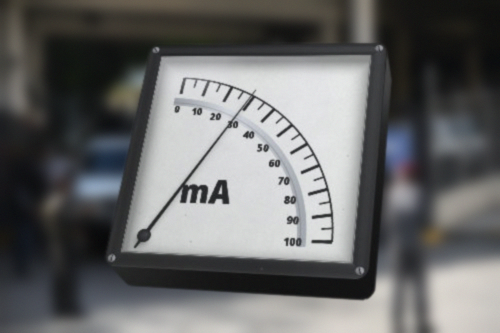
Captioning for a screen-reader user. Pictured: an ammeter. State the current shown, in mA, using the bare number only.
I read 30
